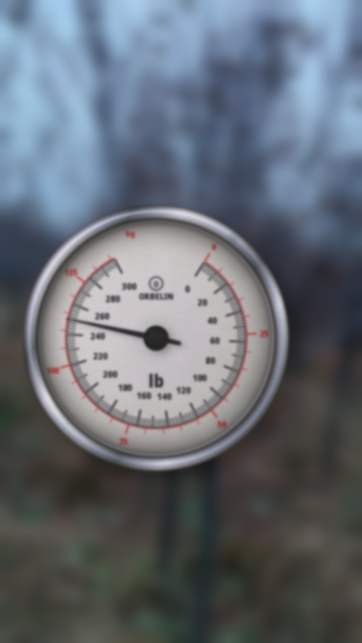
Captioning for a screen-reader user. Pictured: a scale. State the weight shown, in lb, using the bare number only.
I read 250
